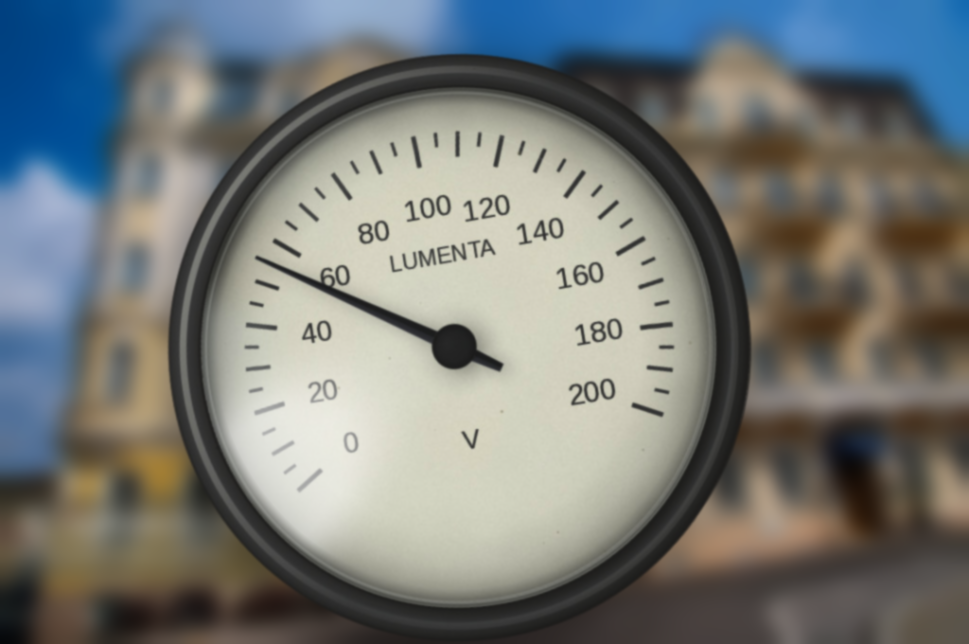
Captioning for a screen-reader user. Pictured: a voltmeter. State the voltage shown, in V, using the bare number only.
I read 55
